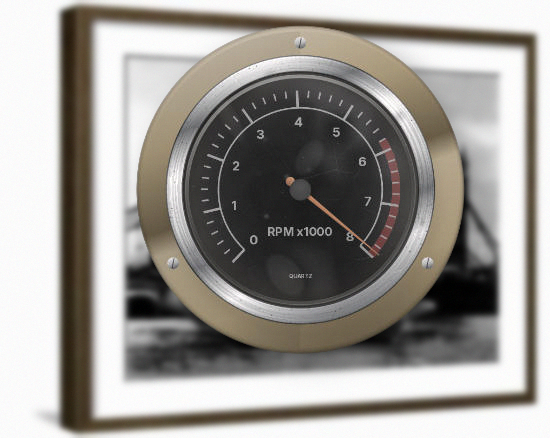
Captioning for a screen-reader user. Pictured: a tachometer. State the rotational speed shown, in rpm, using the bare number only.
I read 7900
